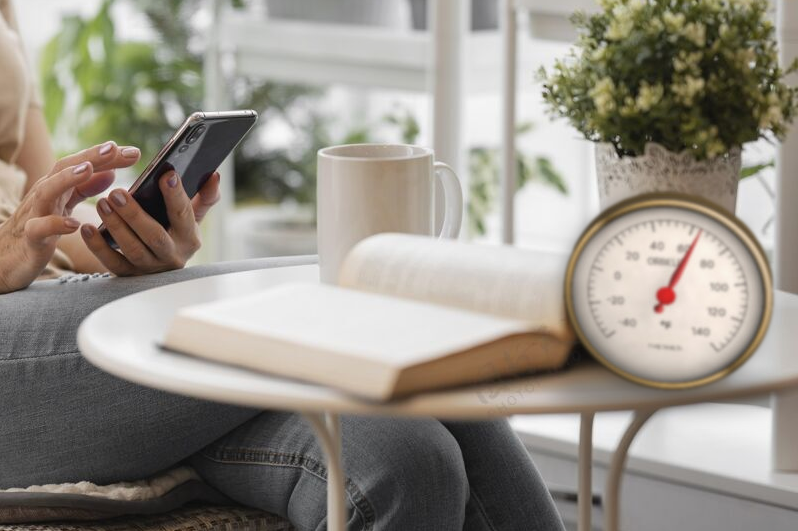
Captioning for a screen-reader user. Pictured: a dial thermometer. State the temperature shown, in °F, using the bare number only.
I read 64
